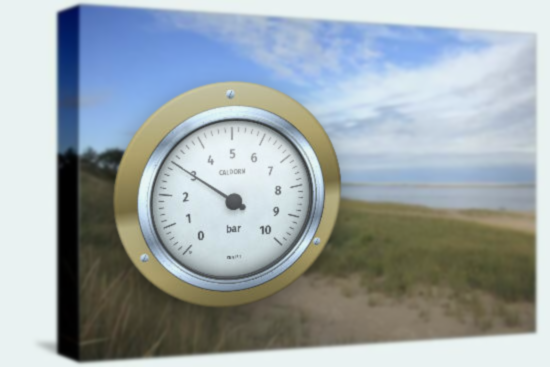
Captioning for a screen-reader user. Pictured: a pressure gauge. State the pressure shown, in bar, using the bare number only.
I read 3
